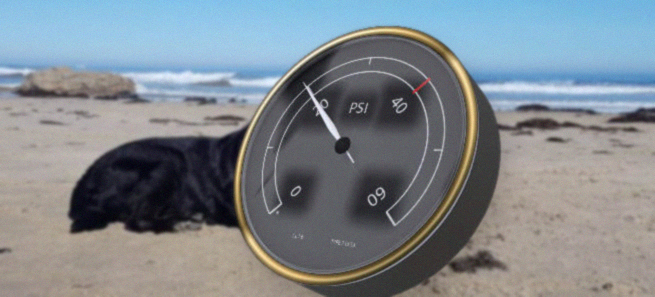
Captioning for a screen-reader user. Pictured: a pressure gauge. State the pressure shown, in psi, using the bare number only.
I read 20
